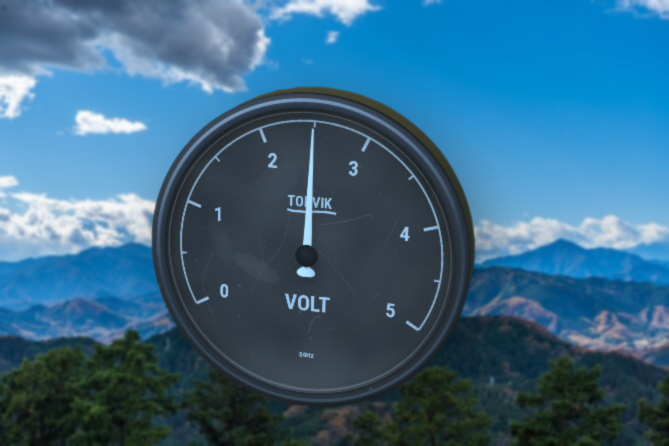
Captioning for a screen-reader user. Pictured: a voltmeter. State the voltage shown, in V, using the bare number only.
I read 2.5
